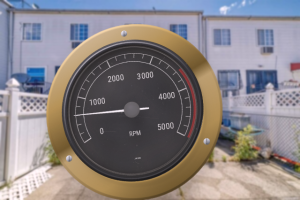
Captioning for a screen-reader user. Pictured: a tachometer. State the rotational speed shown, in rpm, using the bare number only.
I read 600
